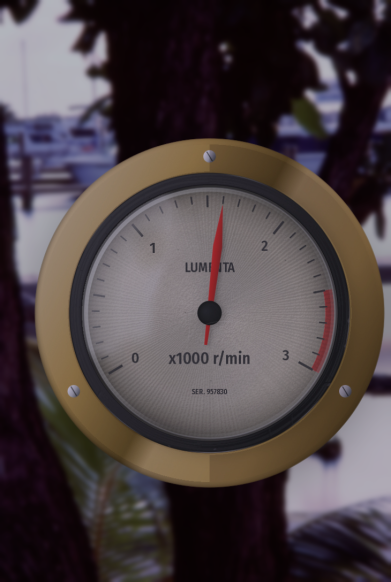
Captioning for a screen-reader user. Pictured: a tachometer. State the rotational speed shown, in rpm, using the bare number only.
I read 1600
